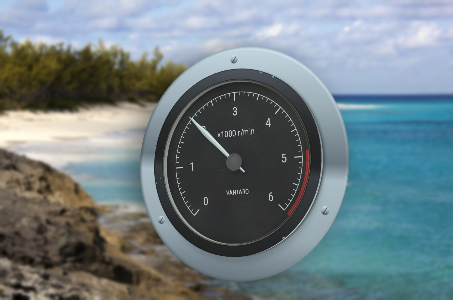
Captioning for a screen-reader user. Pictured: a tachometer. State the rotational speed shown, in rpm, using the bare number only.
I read 2000
